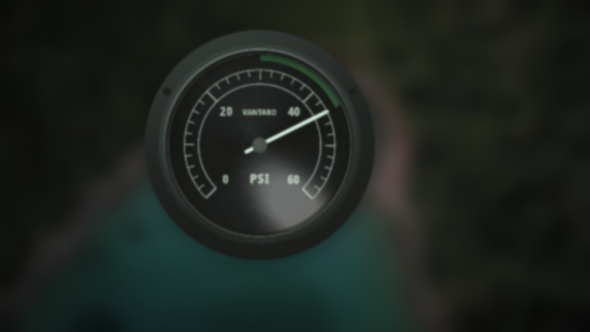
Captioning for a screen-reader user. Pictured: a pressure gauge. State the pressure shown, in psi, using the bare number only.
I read 44
